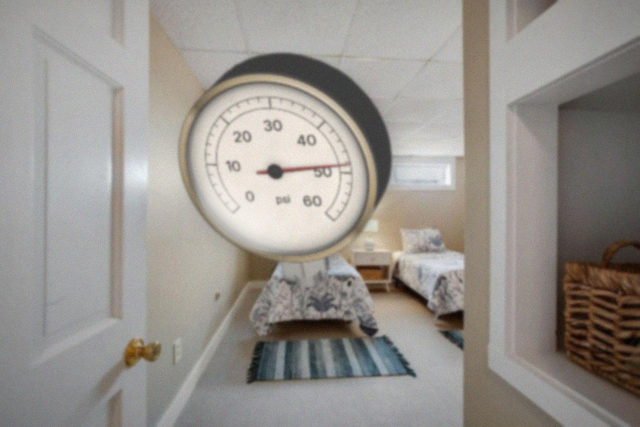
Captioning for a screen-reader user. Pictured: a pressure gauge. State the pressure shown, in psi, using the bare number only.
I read 48
